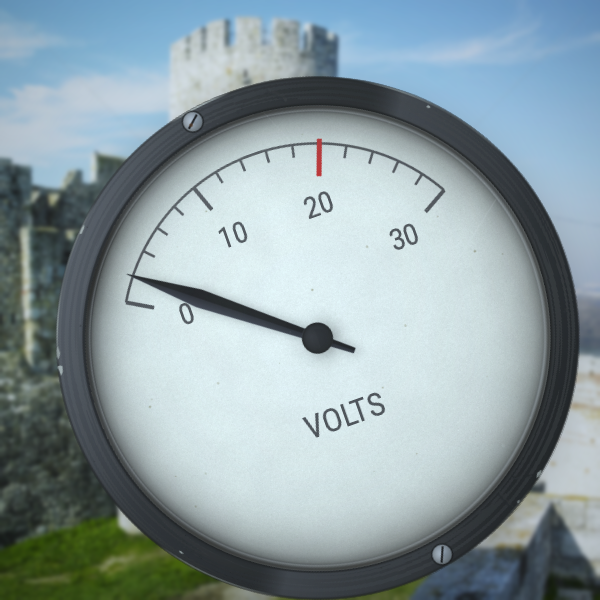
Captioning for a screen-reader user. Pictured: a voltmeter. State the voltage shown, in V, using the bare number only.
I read 2
